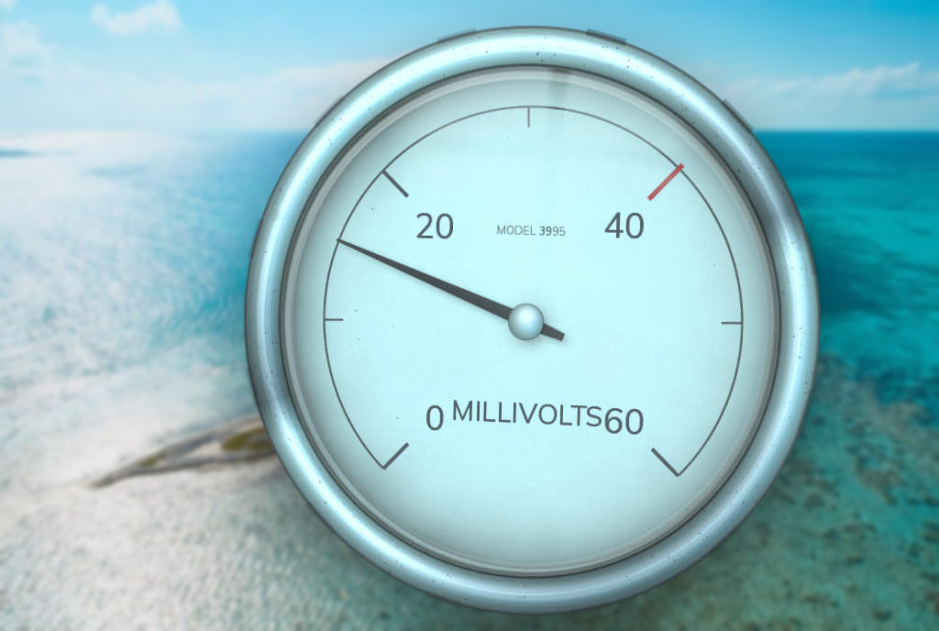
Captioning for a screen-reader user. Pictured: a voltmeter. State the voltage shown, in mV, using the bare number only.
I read 15
